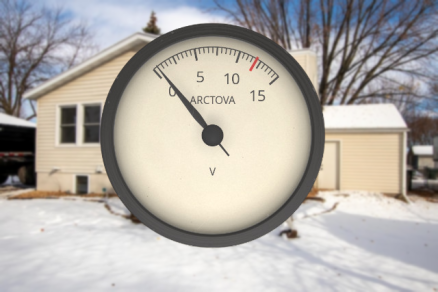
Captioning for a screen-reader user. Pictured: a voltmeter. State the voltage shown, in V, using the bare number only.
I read 0.5
